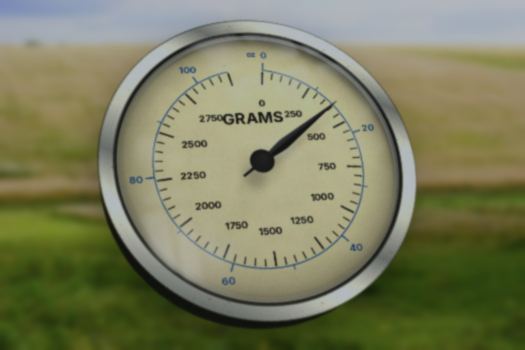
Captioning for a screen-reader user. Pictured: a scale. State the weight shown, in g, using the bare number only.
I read 400
